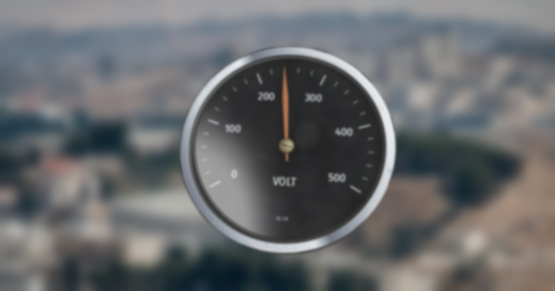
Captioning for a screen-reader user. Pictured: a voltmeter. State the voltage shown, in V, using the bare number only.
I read 240
